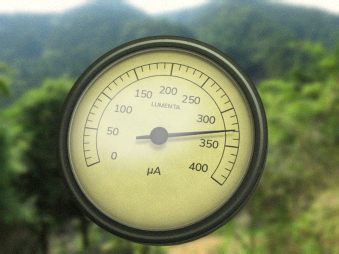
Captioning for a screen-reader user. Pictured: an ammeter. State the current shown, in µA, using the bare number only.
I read 330
